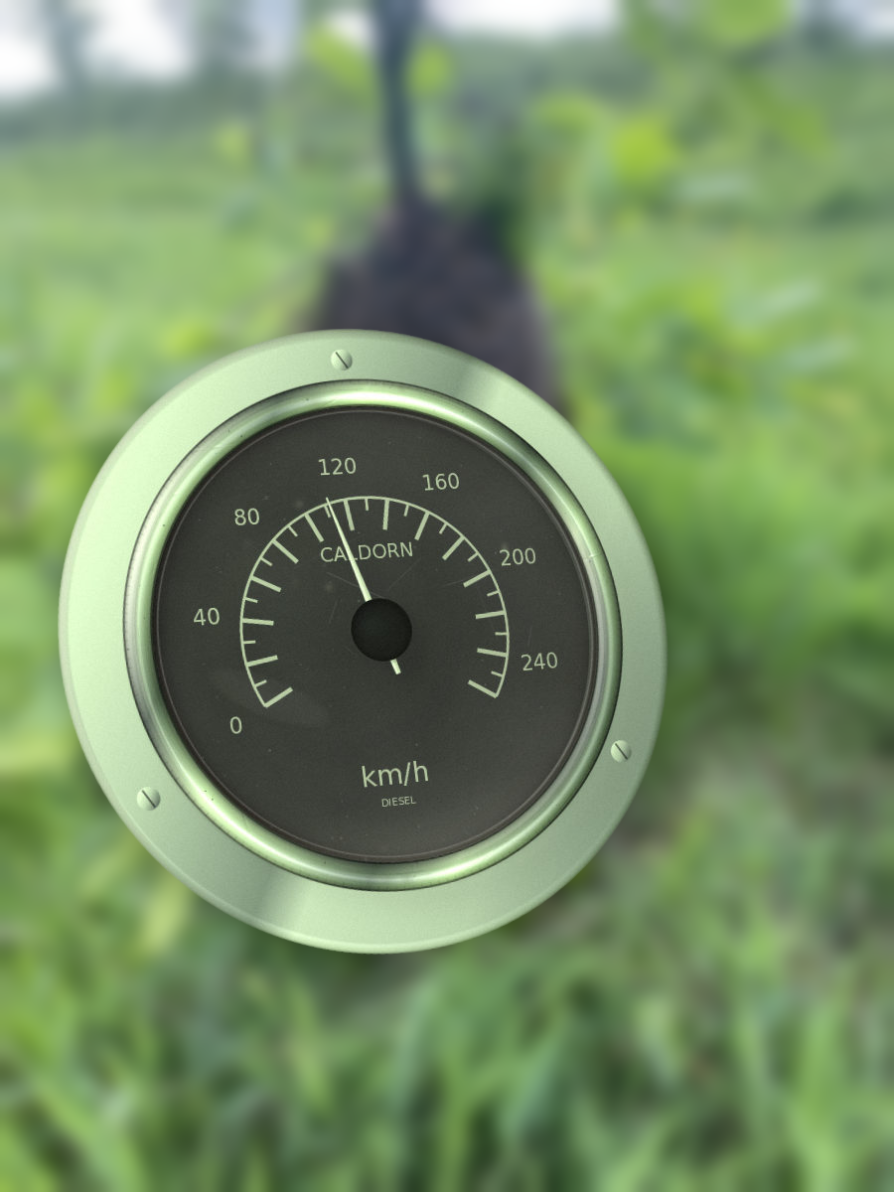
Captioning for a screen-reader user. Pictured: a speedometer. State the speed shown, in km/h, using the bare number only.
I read 110
